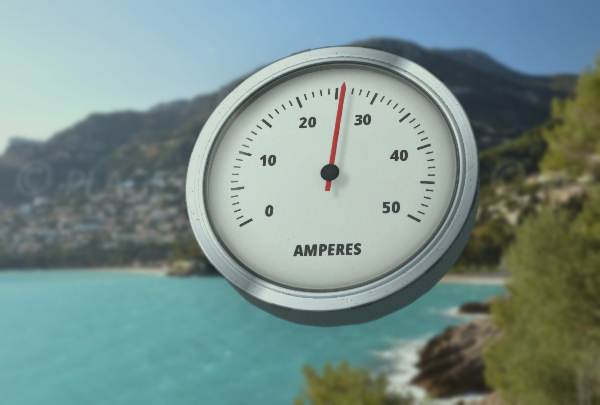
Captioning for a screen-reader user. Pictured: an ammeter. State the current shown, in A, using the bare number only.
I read 26
